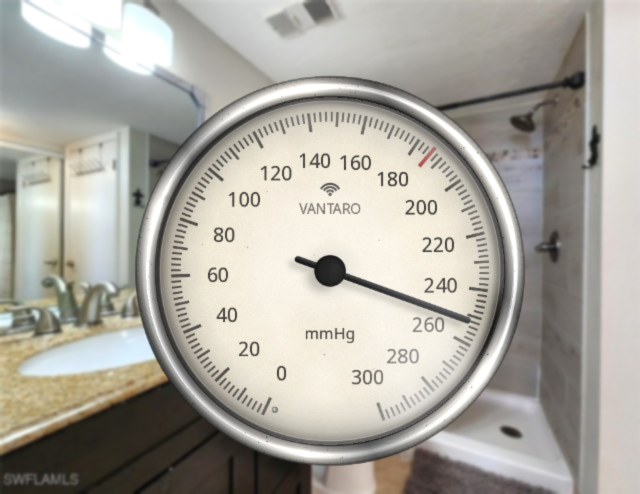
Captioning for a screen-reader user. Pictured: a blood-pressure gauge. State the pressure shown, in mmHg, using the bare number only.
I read 252
